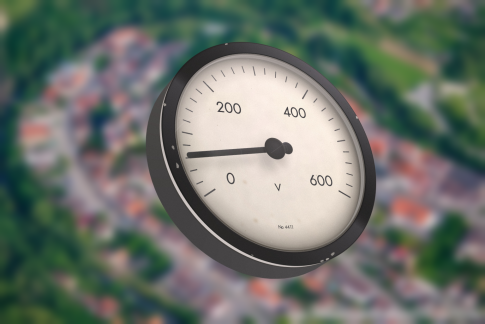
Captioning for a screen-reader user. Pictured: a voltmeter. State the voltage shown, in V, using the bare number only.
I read 60
